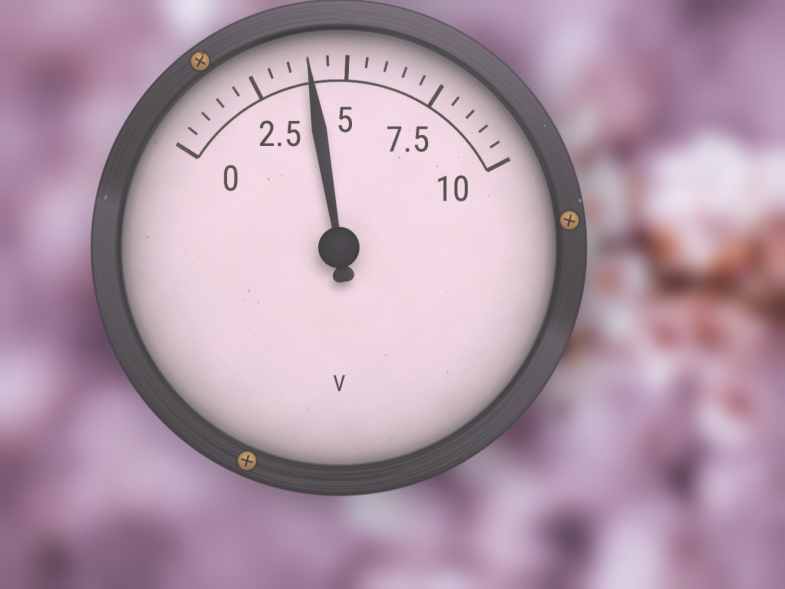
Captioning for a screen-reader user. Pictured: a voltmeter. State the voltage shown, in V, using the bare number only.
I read 4
